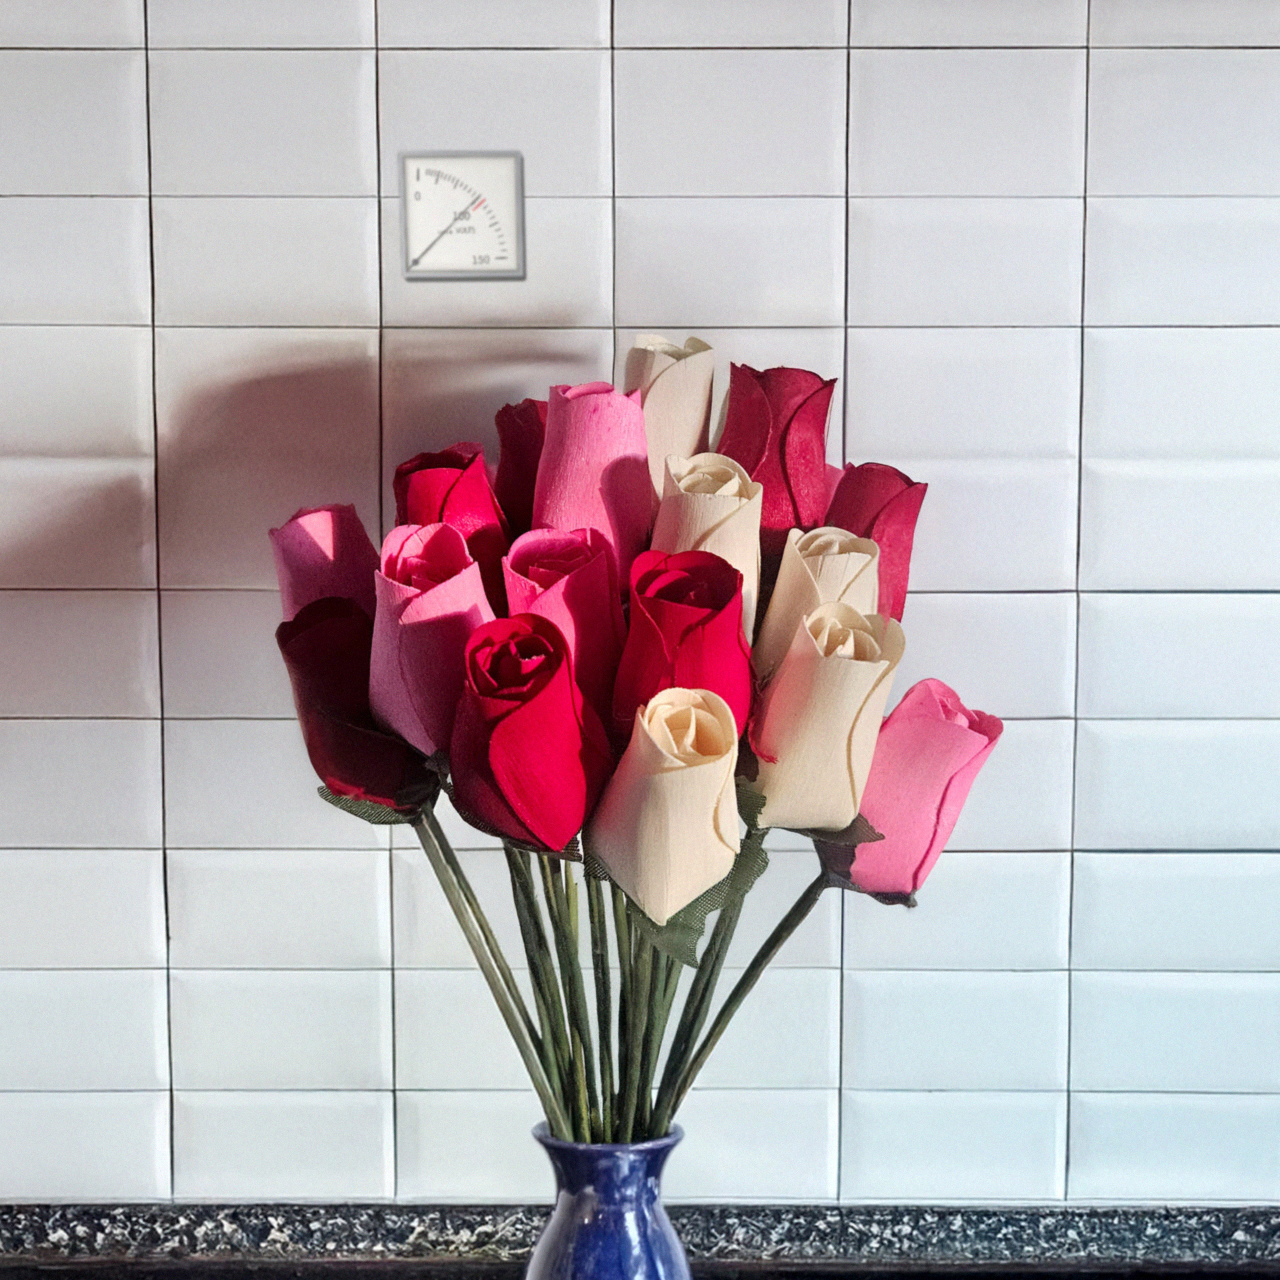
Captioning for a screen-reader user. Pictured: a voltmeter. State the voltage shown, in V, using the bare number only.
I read 100
